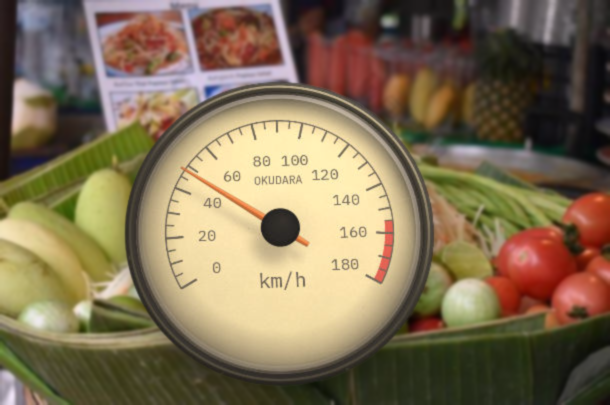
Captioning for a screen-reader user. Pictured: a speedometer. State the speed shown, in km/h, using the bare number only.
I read 47.5
